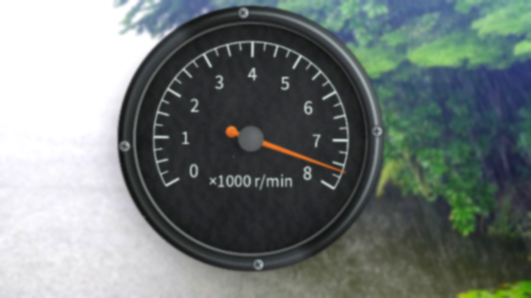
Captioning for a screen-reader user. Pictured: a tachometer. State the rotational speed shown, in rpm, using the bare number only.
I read 7625
